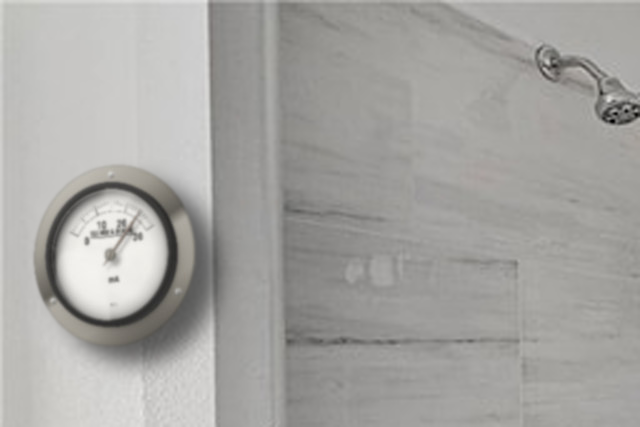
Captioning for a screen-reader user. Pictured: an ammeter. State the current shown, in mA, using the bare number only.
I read 25
